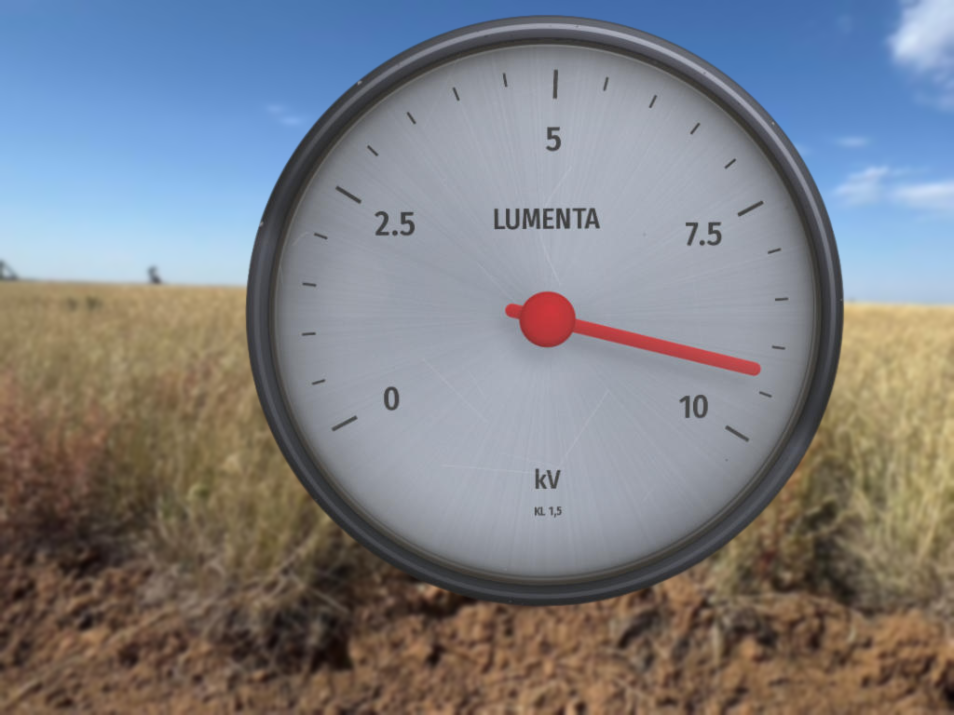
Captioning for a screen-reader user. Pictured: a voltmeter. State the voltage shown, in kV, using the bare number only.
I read 9.25
